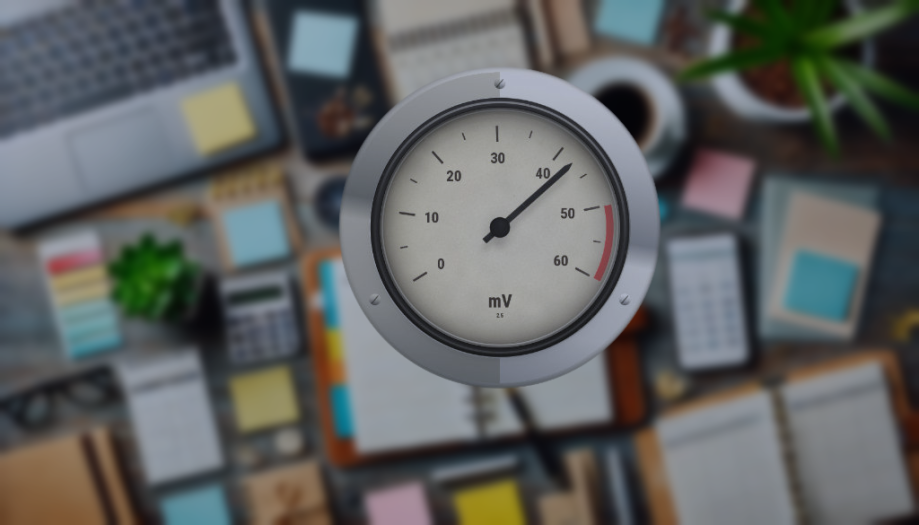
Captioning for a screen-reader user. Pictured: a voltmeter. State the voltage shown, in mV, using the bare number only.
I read 42.5
